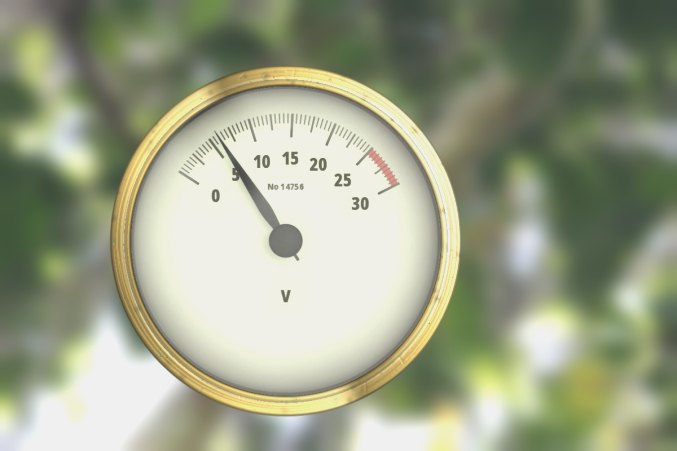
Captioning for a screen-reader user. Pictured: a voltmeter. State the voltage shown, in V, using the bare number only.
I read 6
